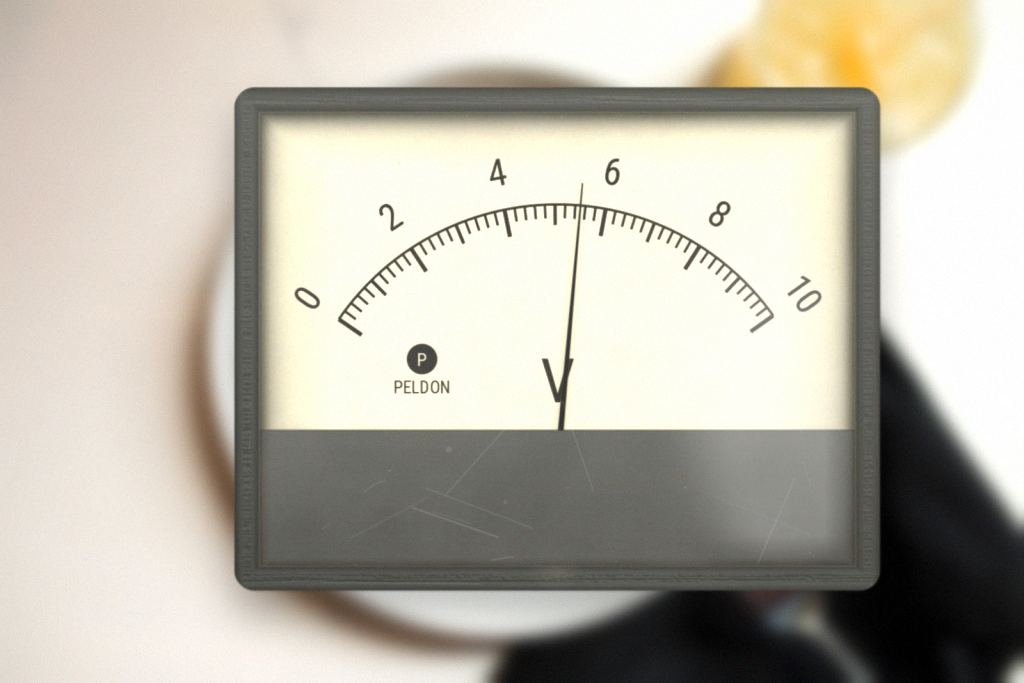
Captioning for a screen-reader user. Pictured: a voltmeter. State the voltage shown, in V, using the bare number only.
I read 5.5
